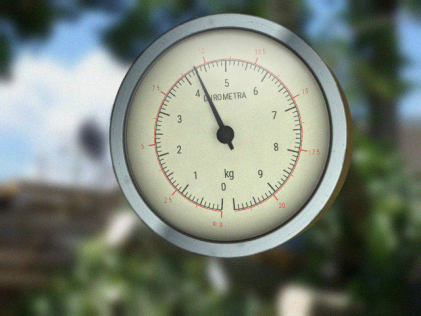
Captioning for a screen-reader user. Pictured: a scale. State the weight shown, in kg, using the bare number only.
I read 4.3
